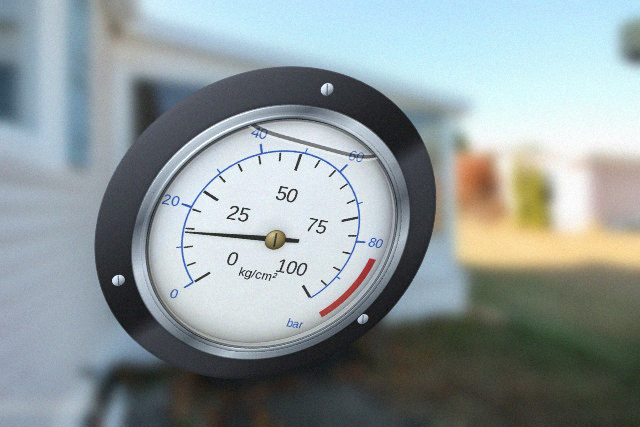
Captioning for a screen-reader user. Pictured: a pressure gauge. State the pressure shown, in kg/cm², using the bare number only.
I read 15
